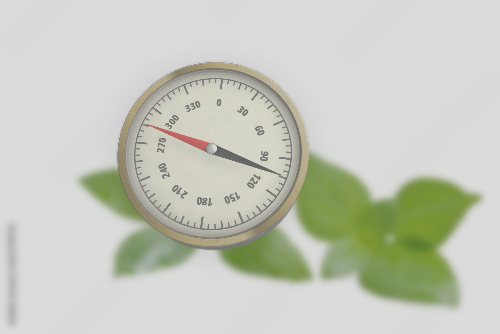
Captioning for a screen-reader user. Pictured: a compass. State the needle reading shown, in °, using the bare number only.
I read 285
